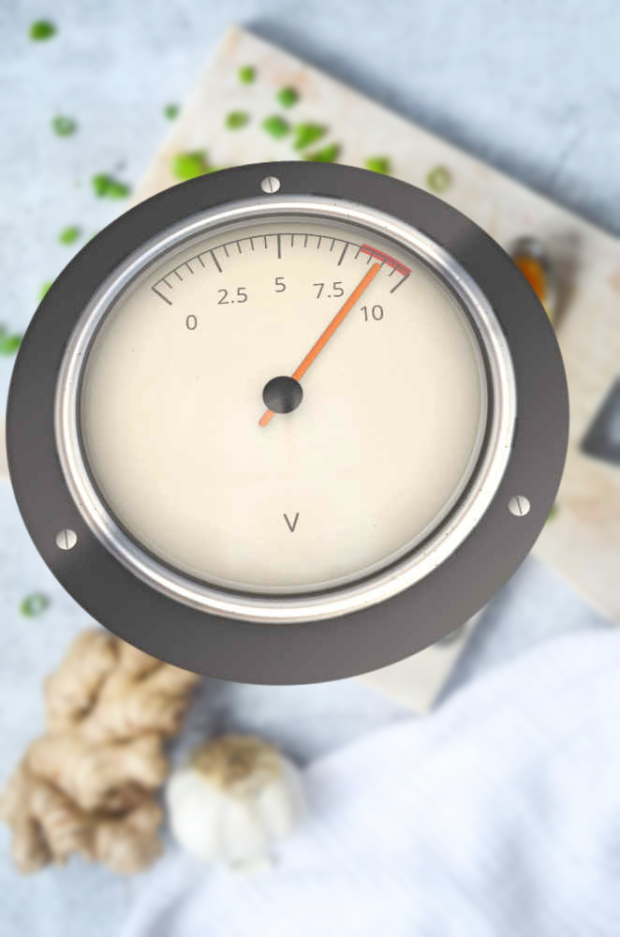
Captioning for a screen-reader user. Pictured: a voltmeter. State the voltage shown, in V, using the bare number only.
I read 9
